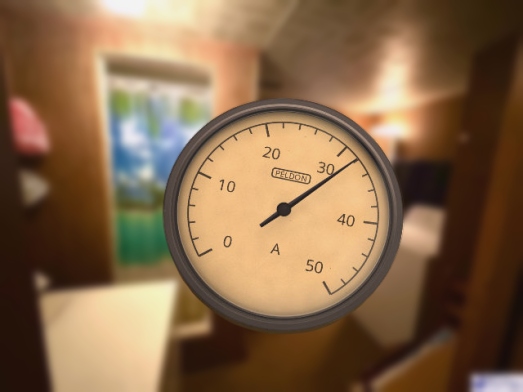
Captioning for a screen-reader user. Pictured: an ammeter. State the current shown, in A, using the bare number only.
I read 32
